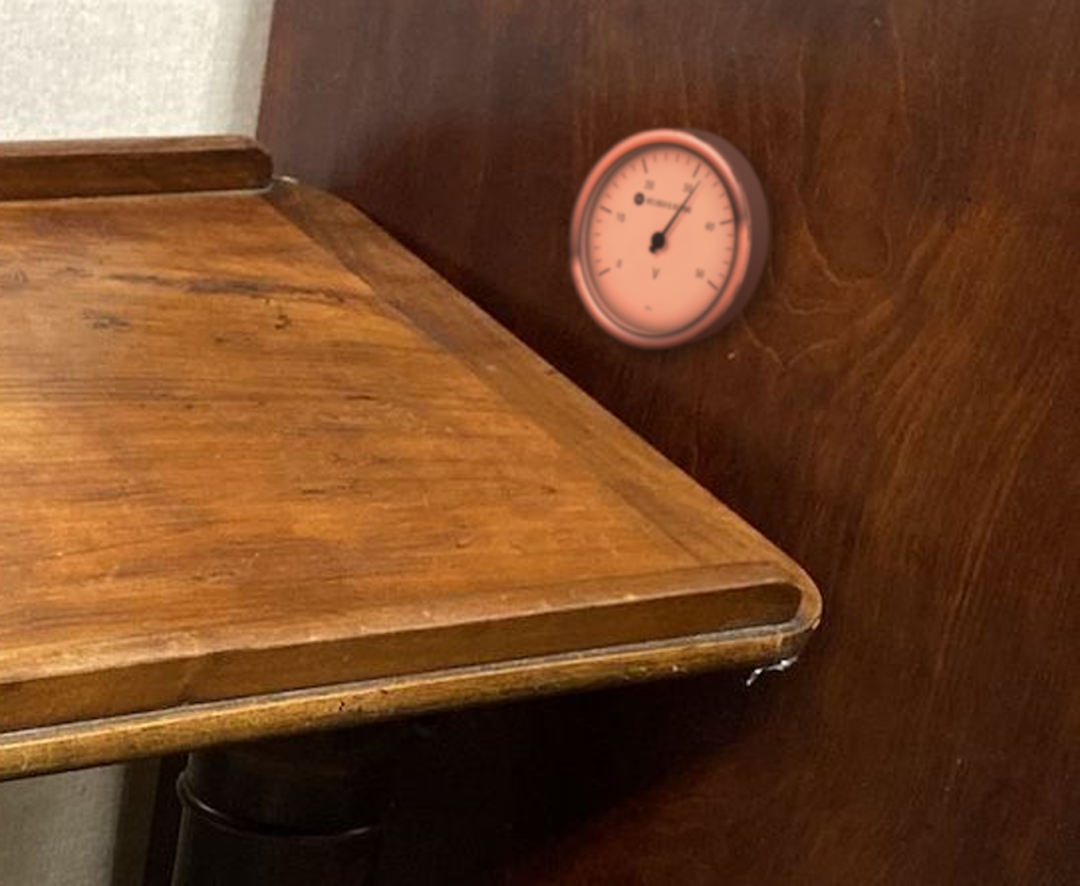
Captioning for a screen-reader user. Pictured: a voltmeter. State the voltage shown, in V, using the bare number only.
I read 32
